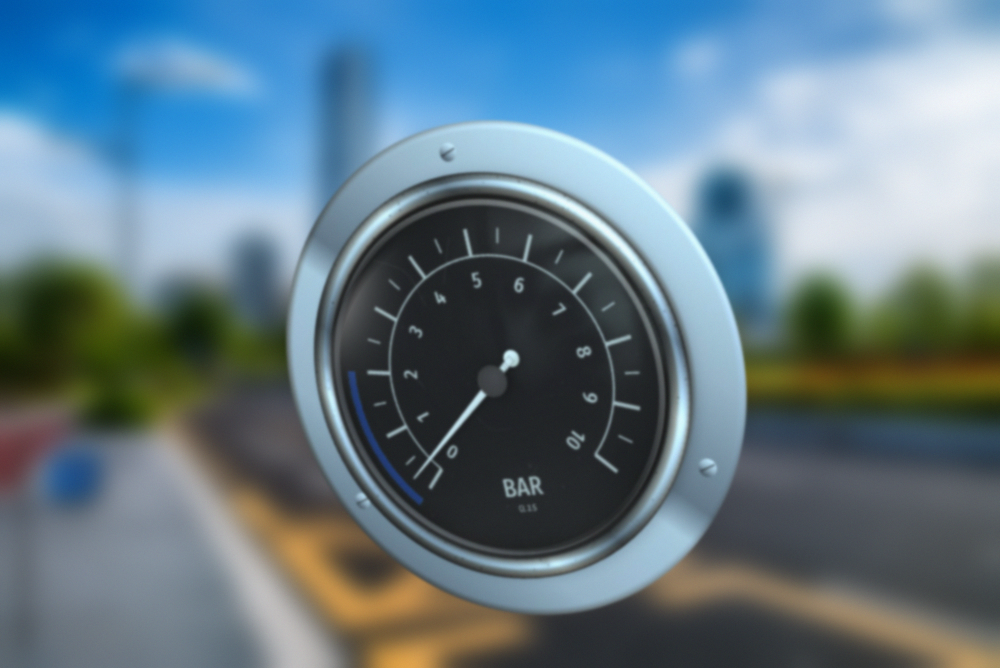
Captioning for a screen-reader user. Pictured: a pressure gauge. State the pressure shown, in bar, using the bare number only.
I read 0.25
